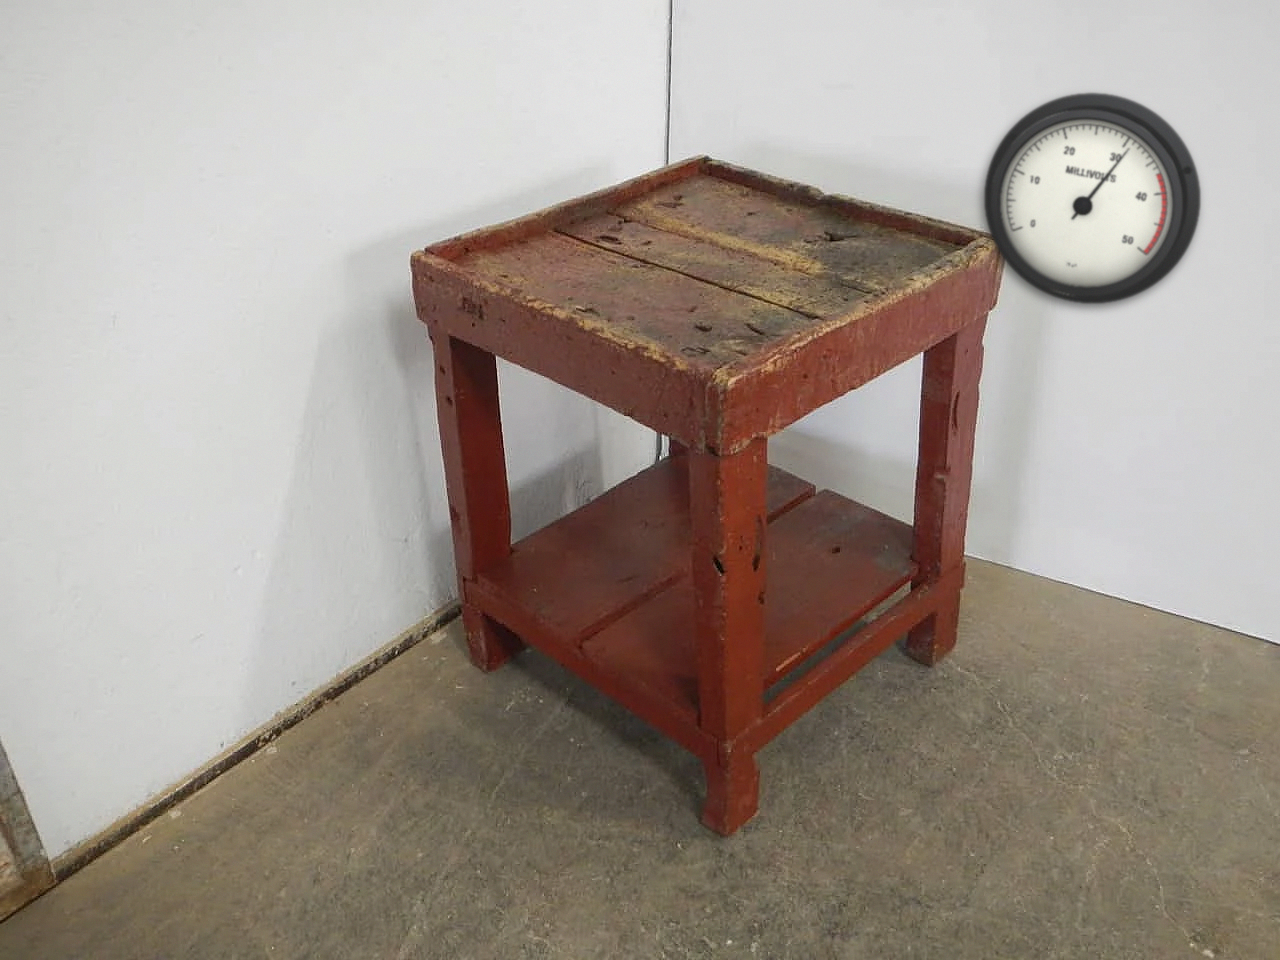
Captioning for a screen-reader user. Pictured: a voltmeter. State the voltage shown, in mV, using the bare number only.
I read 31
